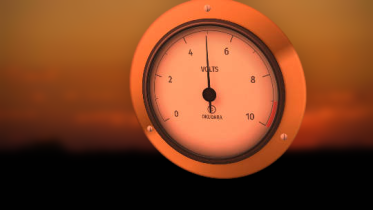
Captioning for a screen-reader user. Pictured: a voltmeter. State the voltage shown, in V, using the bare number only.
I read 5
